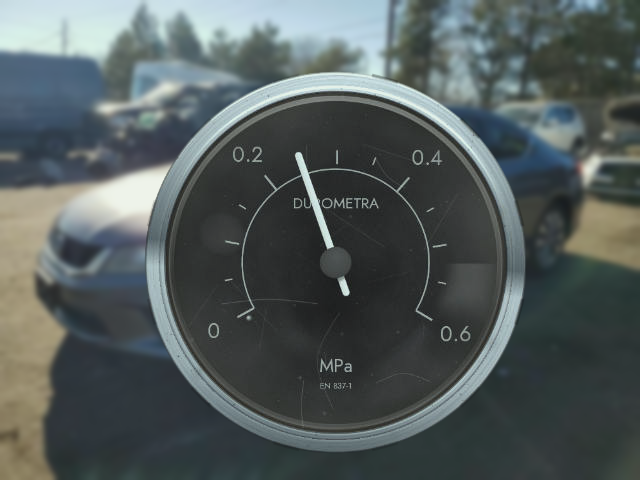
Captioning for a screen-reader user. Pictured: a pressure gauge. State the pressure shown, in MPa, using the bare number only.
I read 0.25
